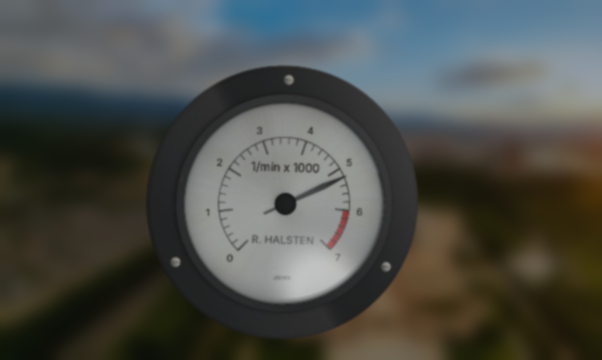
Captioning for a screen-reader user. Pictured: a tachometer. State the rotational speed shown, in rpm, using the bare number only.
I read 5200
